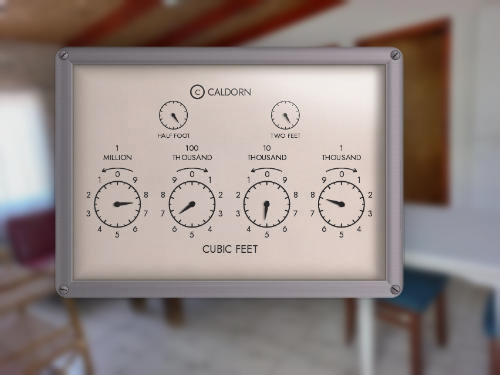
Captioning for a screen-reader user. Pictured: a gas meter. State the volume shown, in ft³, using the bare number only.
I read 764800
